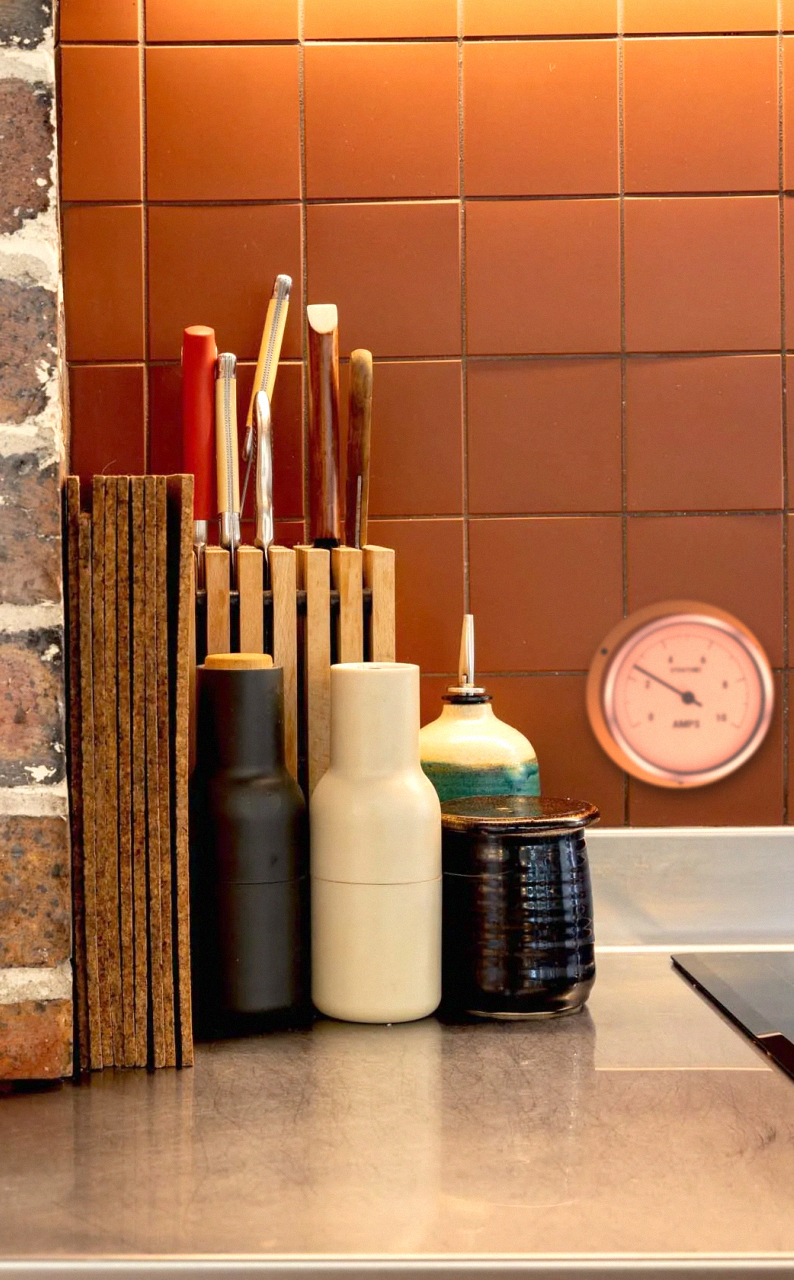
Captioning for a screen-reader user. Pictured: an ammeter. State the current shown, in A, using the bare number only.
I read 2.5
